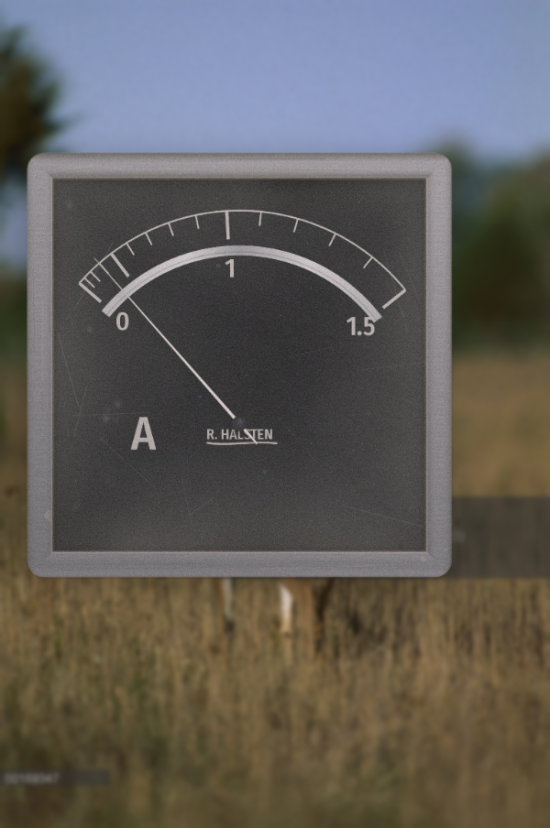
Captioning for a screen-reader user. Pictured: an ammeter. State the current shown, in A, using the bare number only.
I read 0.4
